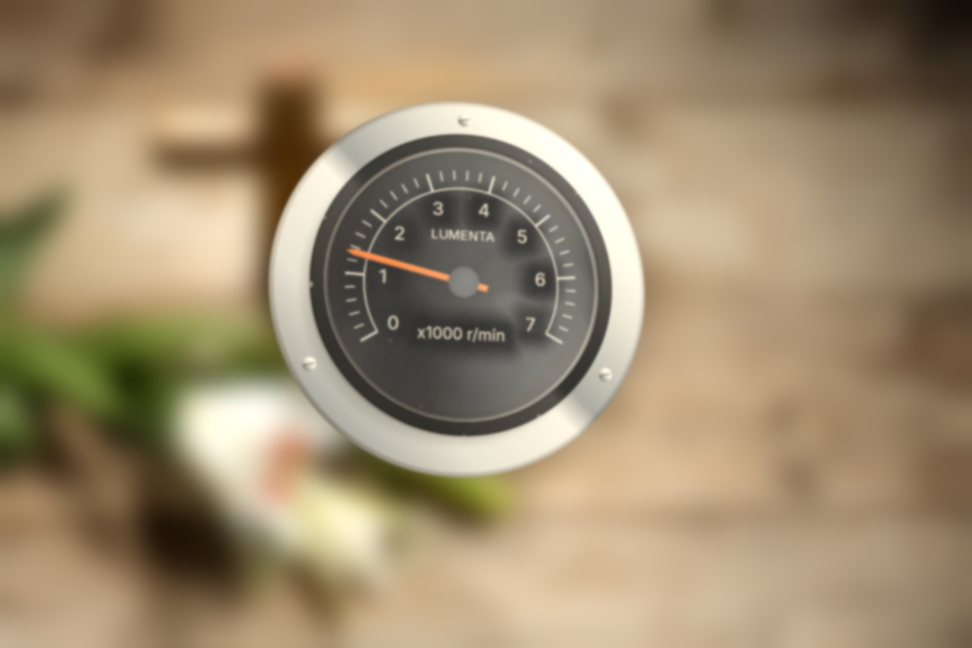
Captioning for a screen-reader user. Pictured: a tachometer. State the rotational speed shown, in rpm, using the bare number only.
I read 1300
